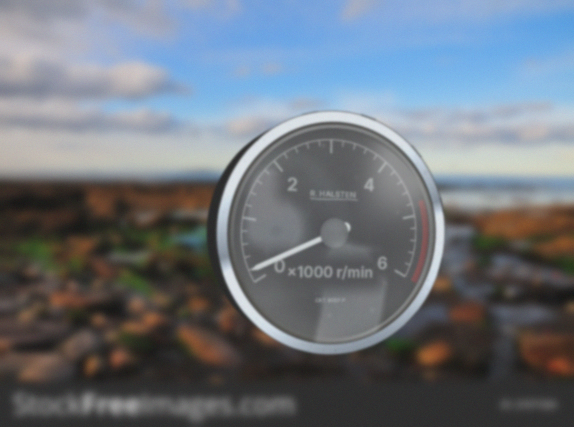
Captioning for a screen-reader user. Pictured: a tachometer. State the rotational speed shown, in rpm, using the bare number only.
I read 200
